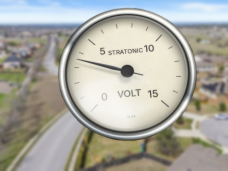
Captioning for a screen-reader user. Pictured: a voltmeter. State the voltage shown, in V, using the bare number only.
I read 3.5
